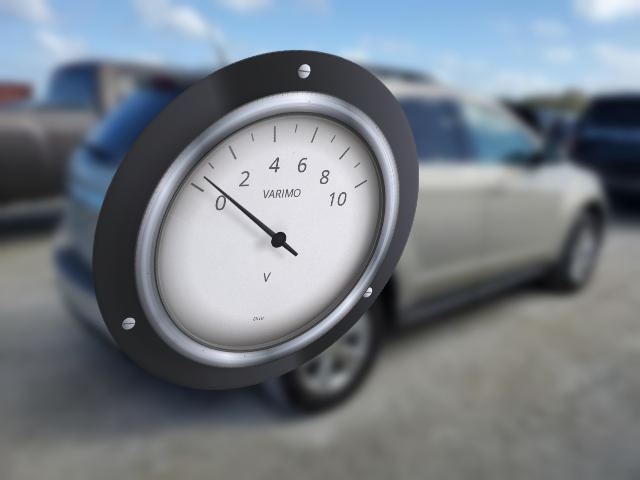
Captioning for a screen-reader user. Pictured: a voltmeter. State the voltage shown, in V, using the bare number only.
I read 0.5
